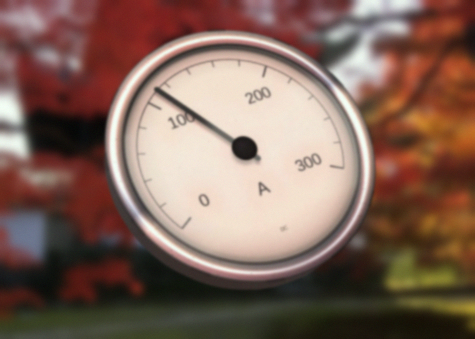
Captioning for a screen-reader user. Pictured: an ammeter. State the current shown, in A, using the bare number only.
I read 110
